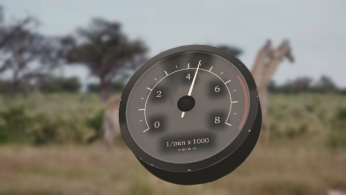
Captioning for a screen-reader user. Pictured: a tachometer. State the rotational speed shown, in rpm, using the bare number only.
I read 4500
